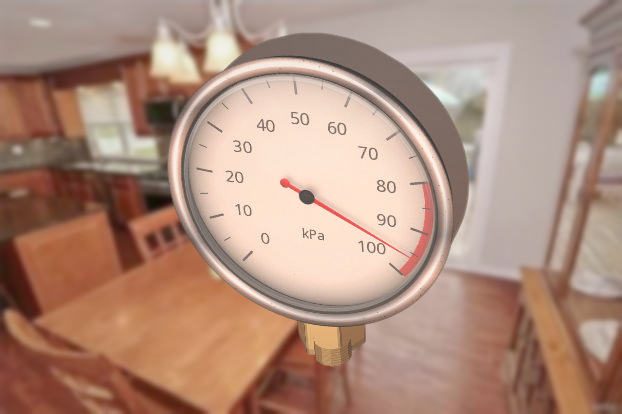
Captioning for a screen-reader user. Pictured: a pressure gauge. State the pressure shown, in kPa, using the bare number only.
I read 95
